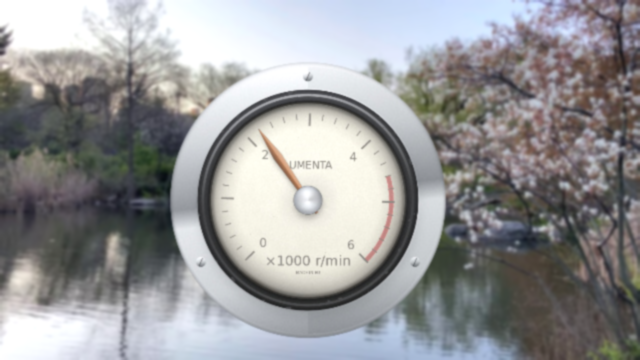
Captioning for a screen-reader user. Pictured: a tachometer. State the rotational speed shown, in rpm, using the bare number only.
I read 2200
